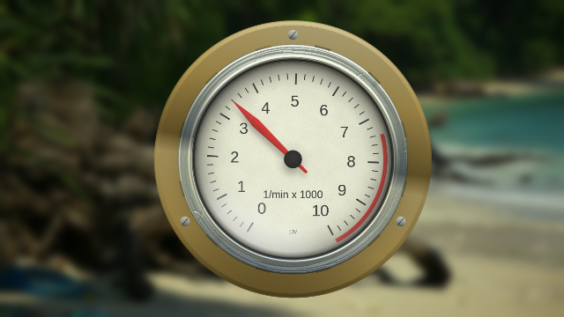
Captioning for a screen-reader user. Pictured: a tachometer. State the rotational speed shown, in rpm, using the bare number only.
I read 3400
